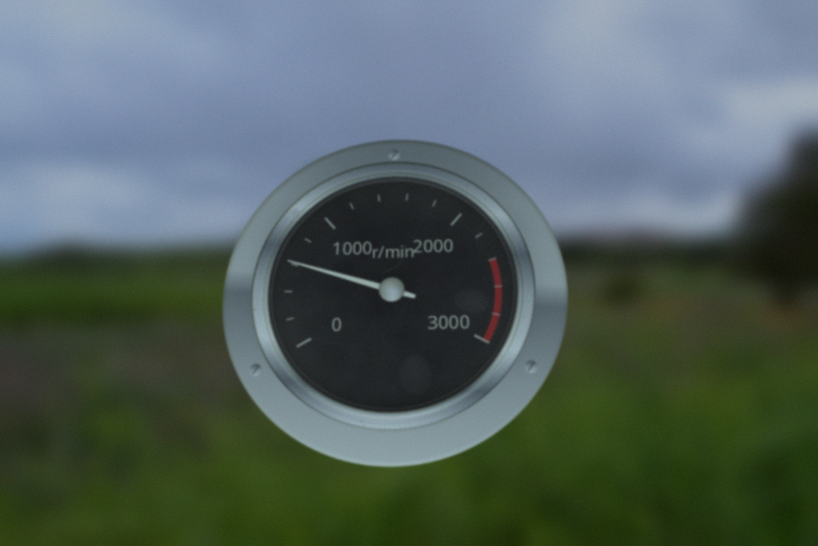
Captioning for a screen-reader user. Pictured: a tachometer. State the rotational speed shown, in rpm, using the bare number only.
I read 600
